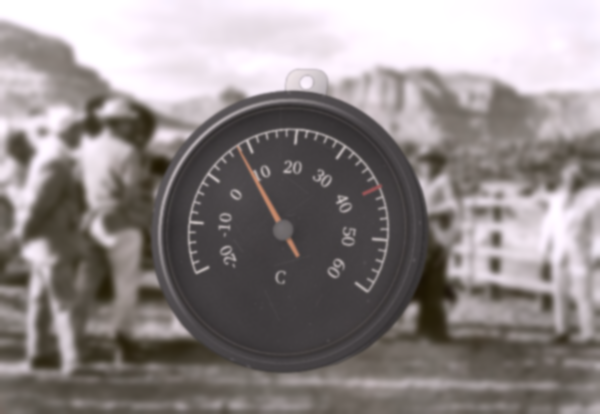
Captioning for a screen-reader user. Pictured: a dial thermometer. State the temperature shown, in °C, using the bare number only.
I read 8
